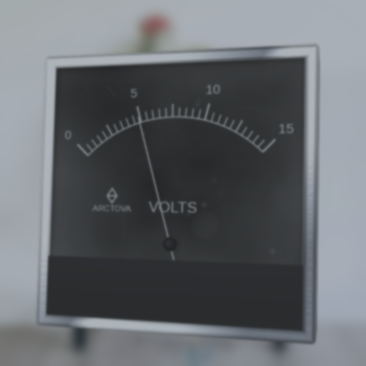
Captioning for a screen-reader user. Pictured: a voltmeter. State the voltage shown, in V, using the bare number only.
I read 5
